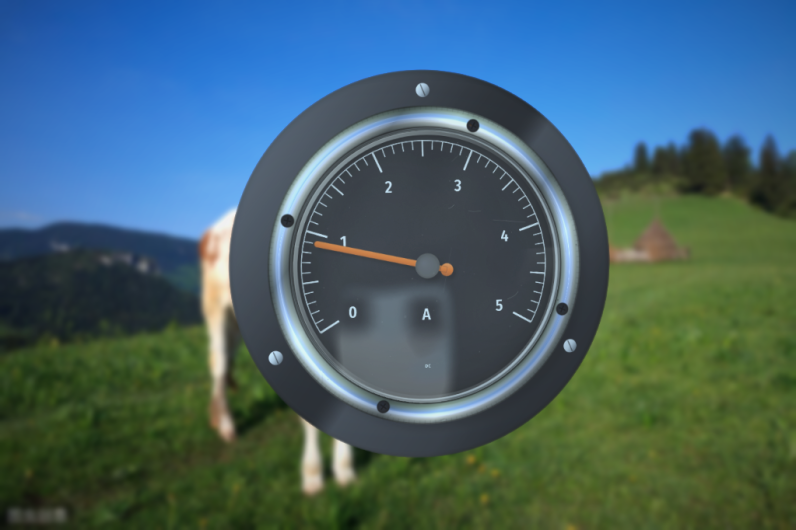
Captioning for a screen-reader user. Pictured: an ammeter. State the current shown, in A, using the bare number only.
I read 0.9
